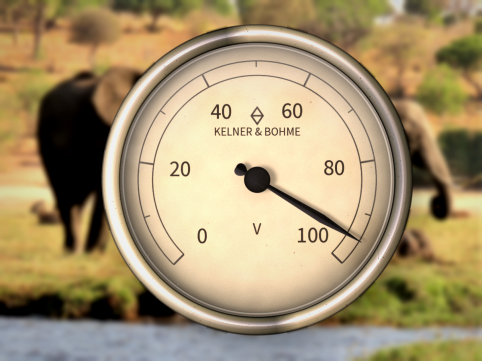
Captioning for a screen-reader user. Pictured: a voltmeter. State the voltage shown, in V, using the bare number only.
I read 95
